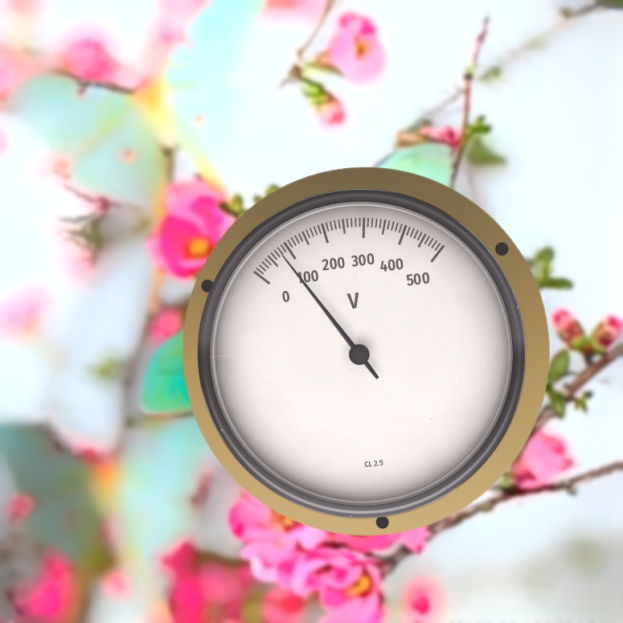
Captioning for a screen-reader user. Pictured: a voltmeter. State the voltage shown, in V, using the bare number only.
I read 80
